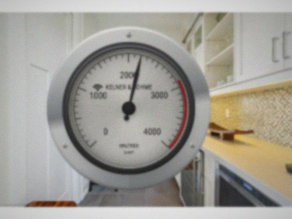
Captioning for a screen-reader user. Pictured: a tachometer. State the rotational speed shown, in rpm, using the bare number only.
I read 2200
